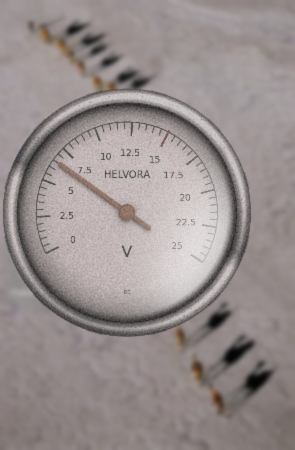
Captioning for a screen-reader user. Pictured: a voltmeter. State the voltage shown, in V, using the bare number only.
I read 6.5
